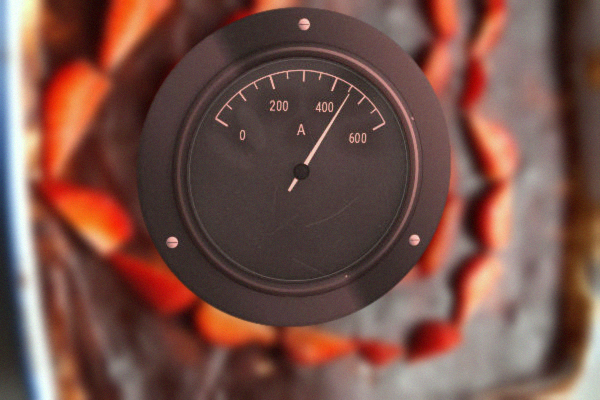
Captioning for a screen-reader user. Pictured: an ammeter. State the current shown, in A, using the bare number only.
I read 450
